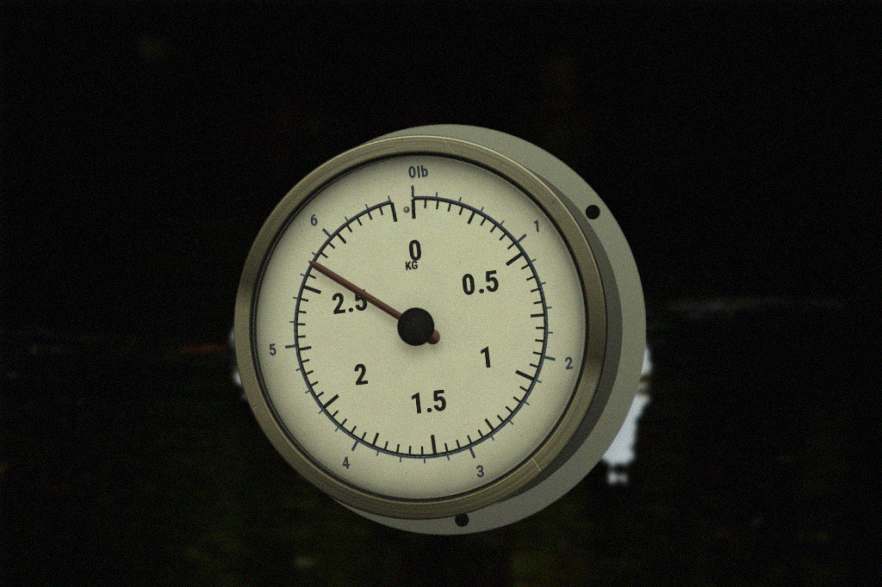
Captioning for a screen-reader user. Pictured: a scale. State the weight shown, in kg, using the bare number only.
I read 2.6
